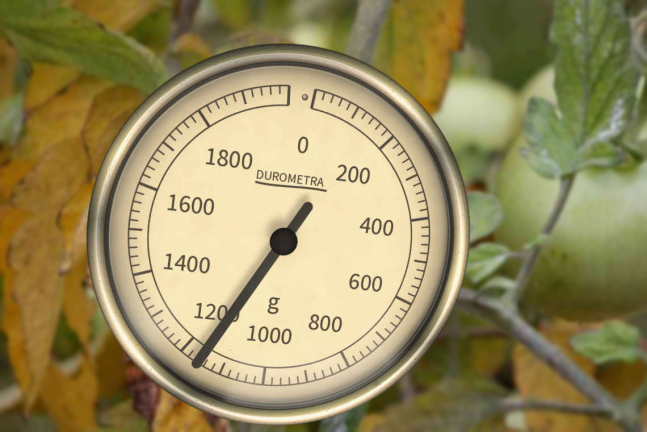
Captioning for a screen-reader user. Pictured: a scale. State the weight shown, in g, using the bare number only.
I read 1160
